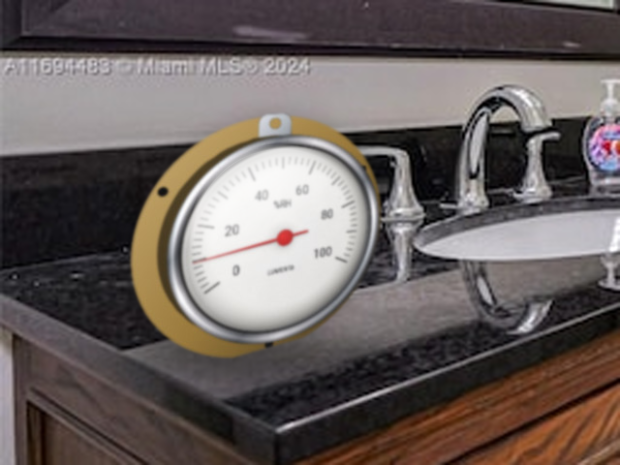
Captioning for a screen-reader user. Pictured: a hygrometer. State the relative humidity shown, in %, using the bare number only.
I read 10
